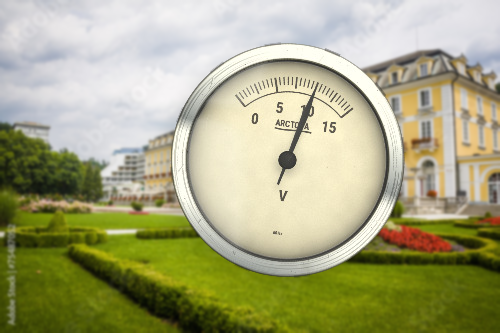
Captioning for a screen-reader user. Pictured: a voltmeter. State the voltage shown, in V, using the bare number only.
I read 10
